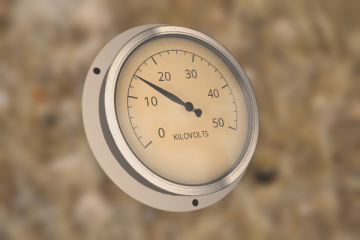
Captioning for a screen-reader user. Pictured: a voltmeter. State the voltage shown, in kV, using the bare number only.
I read 14
